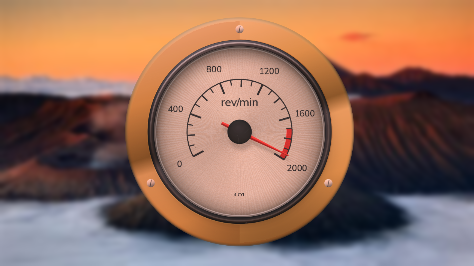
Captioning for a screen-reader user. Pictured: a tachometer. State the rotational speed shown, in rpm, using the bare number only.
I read 1950
